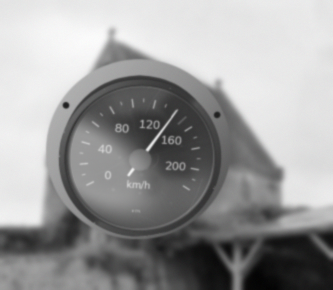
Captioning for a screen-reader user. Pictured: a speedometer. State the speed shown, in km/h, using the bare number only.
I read 140
